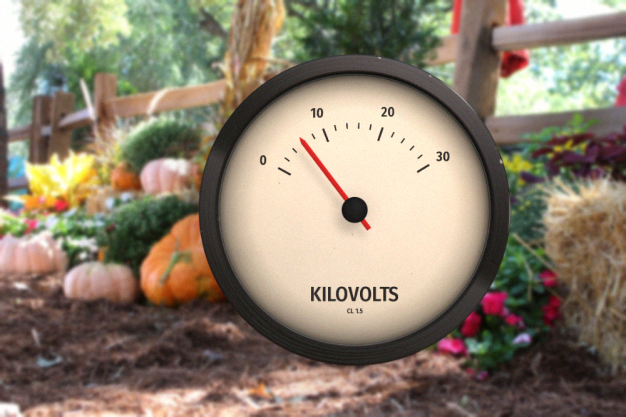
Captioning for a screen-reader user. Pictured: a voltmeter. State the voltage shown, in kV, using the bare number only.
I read 6
